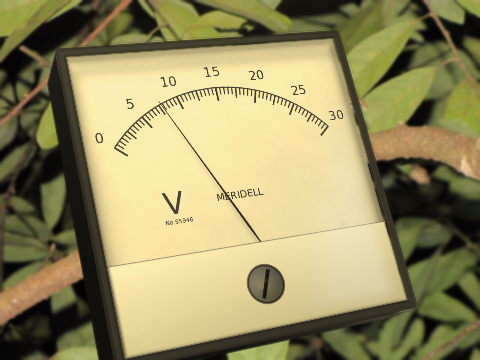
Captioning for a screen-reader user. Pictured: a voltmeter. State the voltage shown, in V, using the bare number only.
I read 7.5
